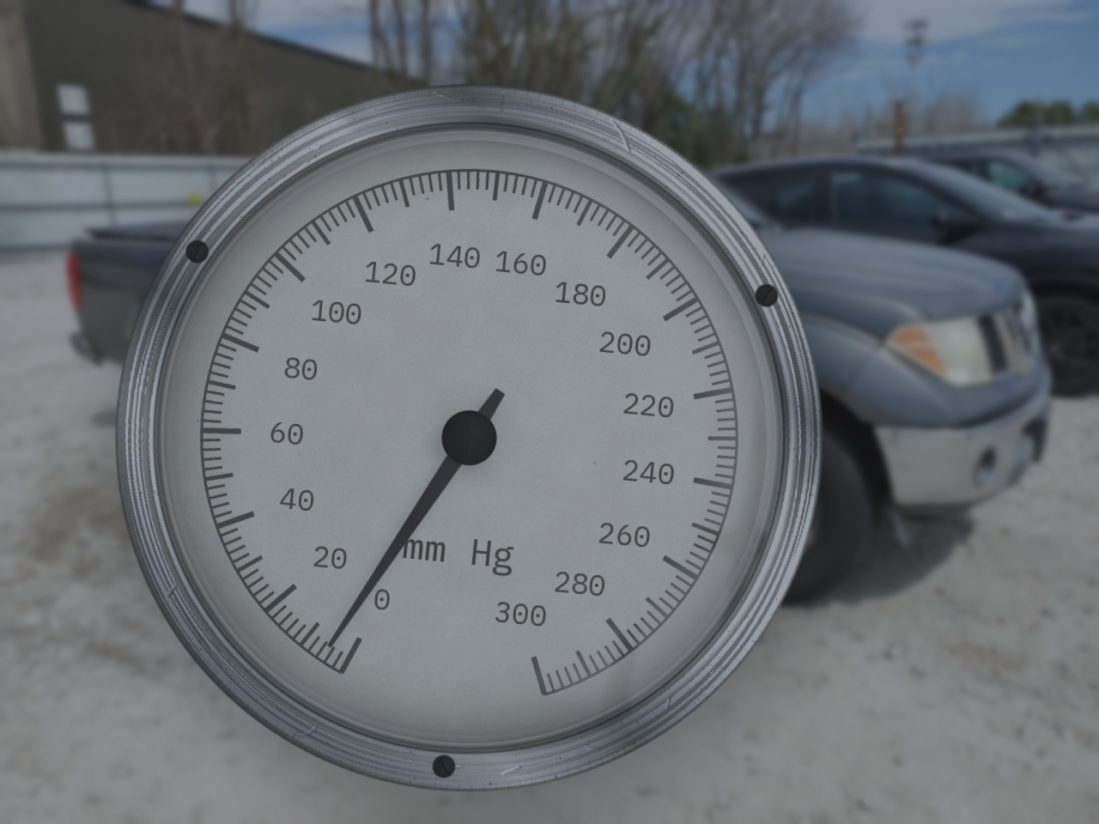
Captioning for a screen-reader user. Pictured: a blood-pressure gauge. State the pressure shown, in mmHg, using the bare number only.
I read 5
